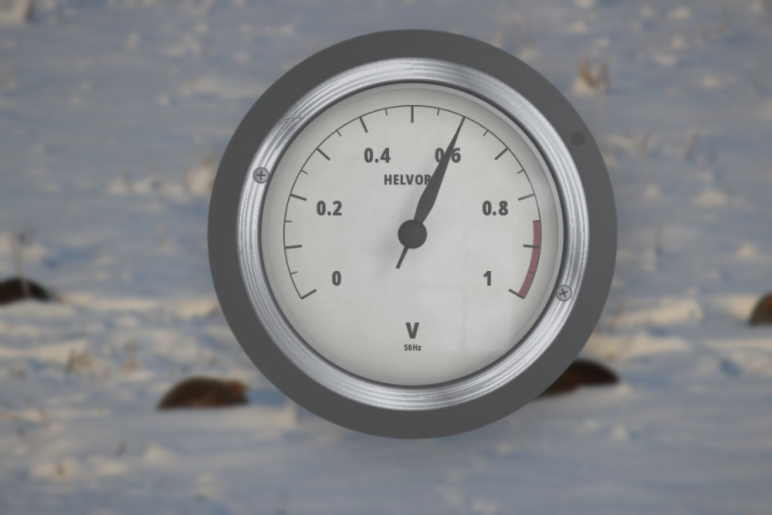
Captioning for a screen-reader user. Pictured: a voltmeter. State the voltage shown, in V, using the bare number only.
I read 0.6
